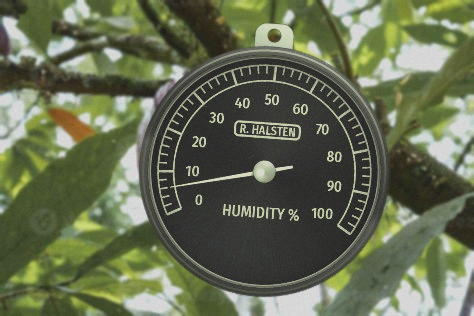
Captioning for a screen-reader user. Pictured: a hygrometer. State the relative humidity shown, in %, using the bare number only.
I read 6
